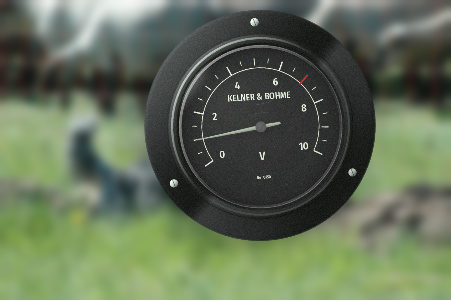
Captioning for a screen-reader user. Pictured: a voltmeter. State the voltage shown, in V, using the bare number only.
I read 1
